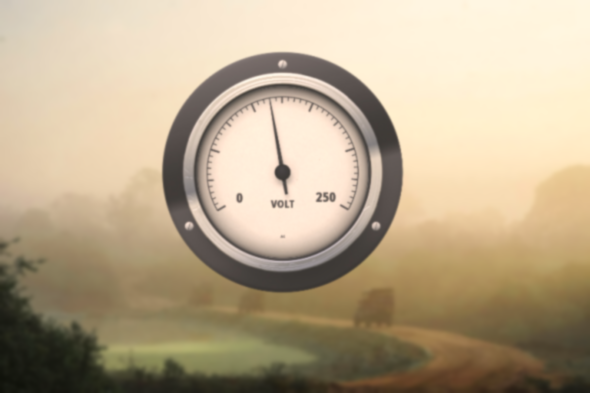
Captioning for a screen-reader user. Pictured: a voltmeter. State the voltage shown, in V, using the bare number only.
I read 115
